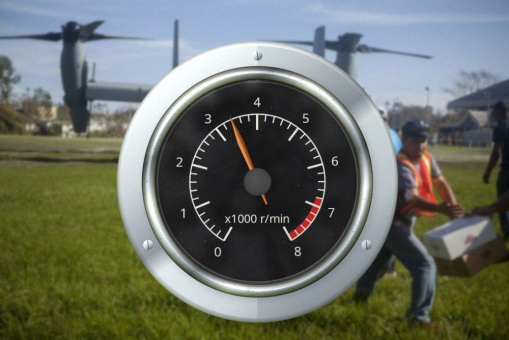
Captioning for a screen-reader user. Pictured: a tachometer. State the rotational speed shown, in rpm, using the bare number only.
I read 3400
